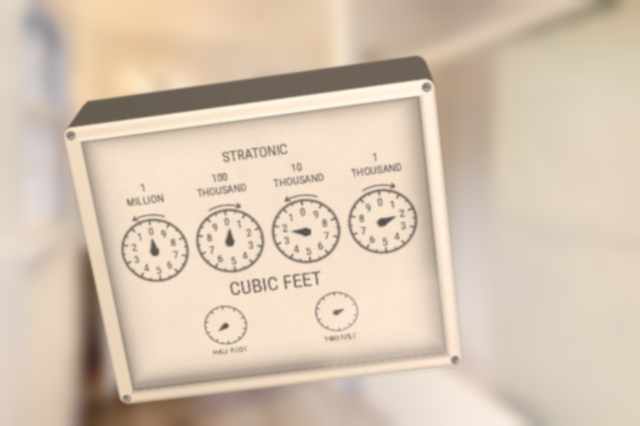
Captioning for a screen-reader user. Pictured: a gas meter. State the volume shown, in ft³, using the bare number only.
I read 2200
